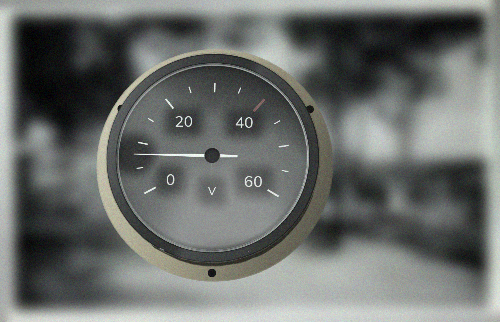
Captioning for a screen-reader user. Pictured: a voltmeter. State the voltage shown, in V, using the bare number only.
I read 7.5
